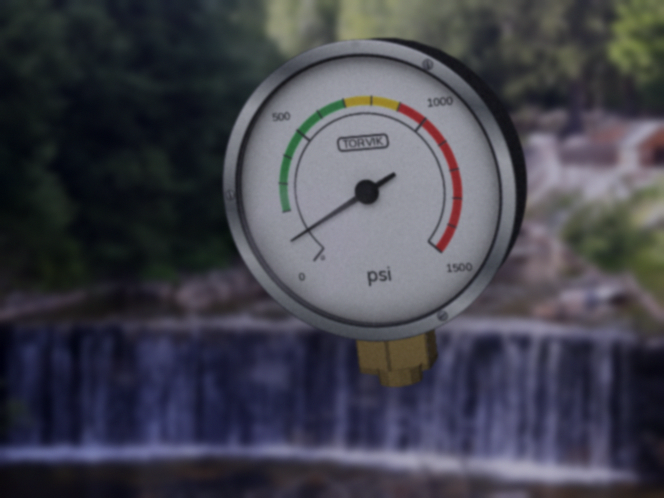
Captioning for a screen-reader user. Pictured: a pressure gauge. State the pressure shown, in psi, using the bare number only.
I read 100
